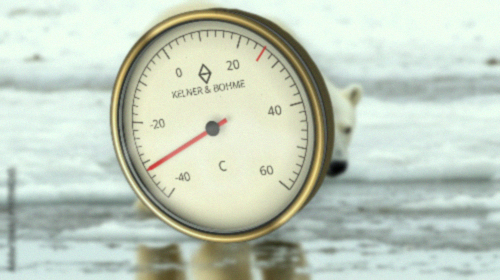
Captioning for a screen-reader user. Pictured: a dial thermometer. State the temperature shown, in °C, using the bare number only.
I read -32
